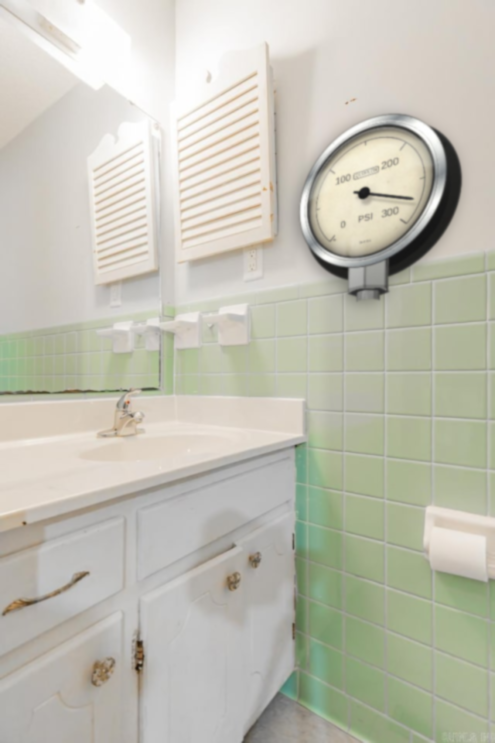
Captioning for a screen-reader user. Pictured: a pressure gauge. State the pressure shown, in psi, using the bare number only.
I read 275
